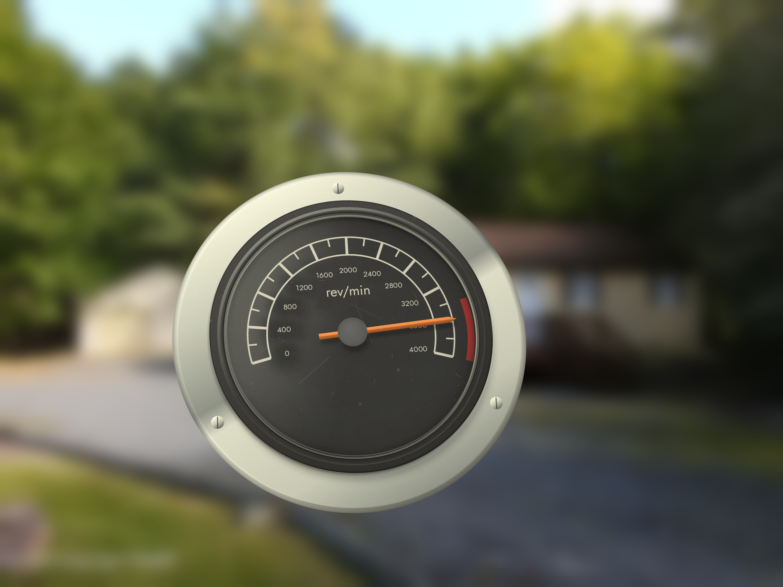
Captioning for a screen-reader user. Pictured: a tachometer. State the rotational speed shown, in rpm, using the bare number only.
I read 3600
